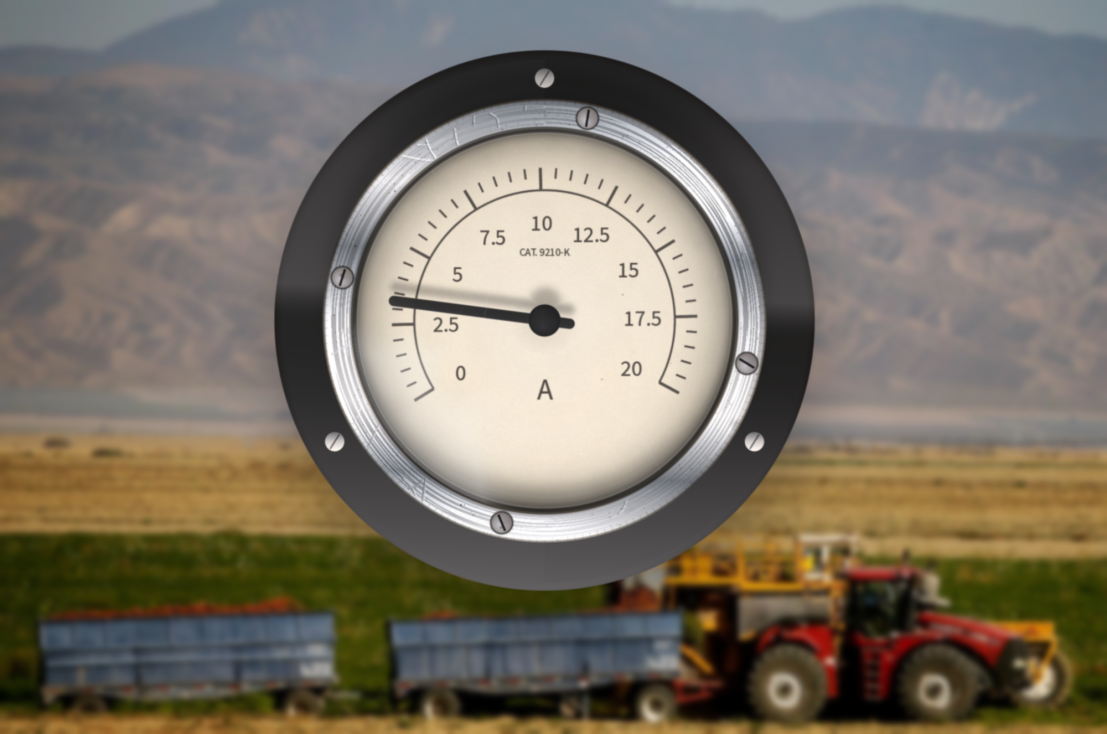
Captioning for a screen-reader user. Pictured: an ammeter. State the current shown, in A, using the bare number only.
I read 3.25
